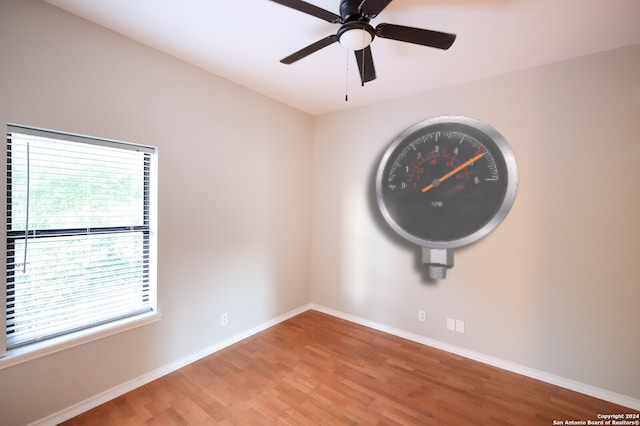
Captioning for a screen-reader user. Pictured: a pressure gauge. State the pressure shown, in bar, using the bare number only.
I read 5
